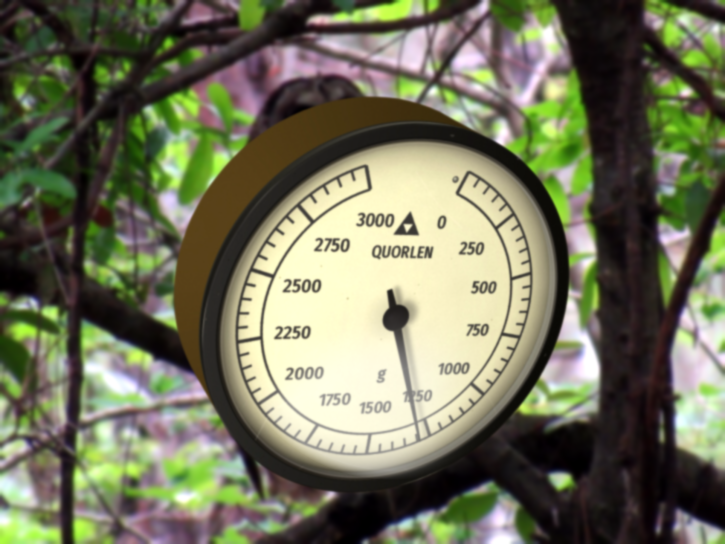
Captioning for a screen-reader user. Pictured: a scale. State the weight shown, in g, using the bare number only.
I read 1300
